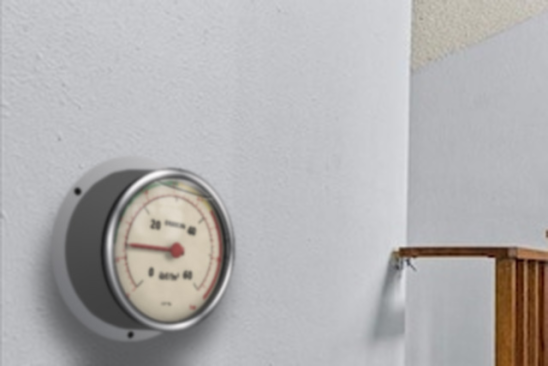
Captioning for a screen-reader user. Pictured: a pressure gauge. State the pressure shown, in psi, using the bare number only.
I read 10
